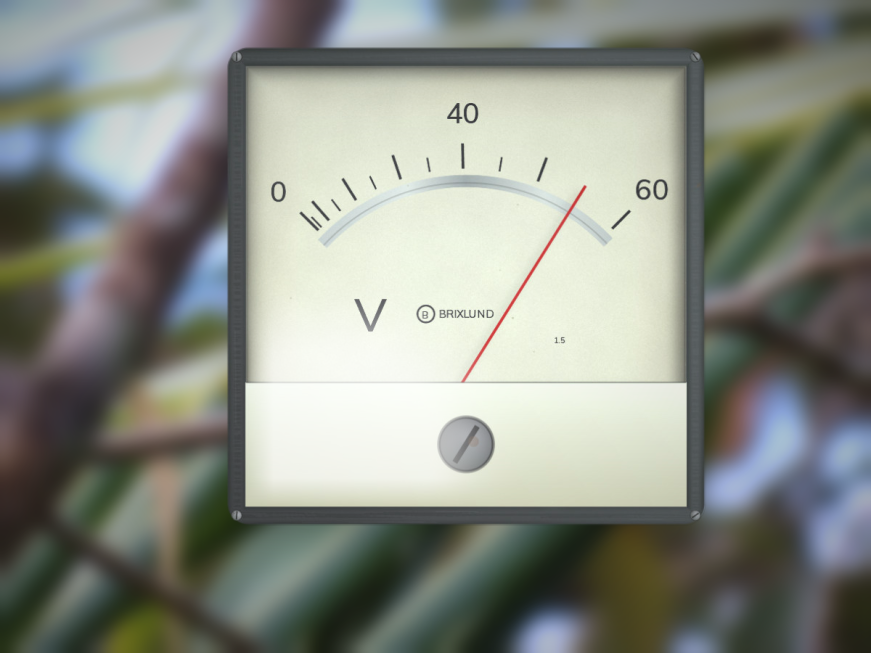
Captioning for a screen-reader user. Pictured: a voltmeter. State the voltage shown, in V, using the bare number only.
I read 55
